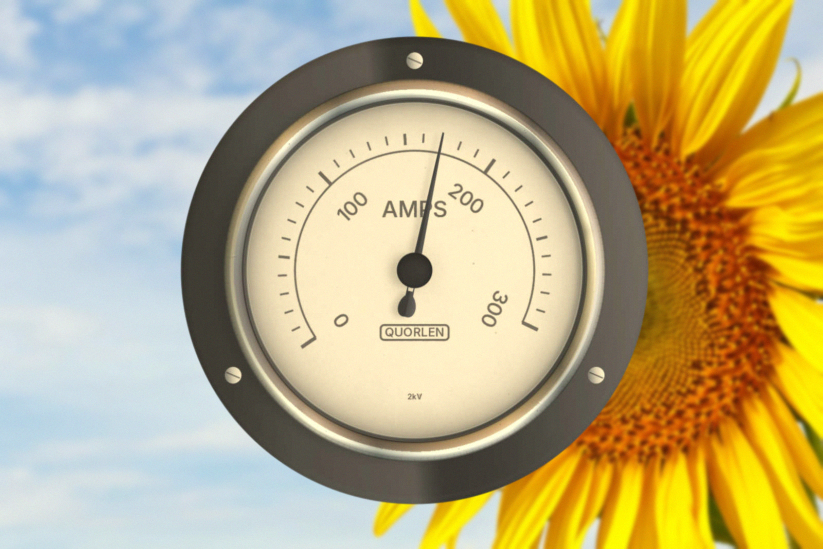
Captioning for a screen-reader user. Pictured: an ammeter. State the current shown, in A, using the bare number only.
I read 170
